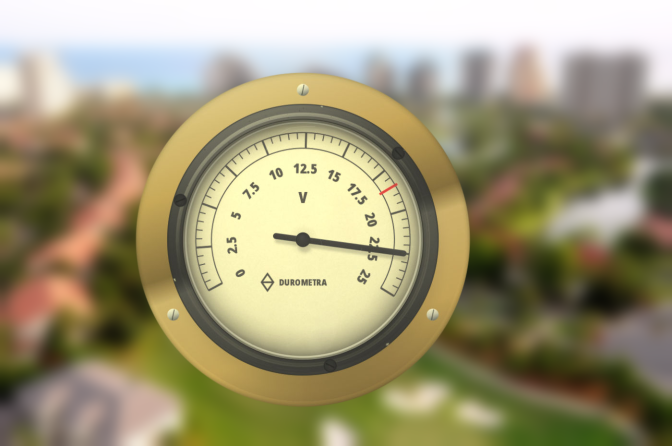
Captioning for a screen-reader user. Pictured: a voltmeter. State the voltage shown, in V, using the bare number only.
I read 22.5
